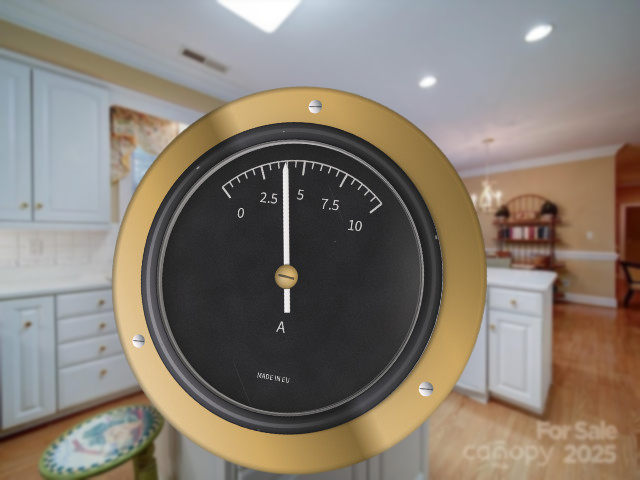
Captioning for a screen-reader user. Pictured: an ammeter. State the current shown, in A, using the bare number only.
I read 4
